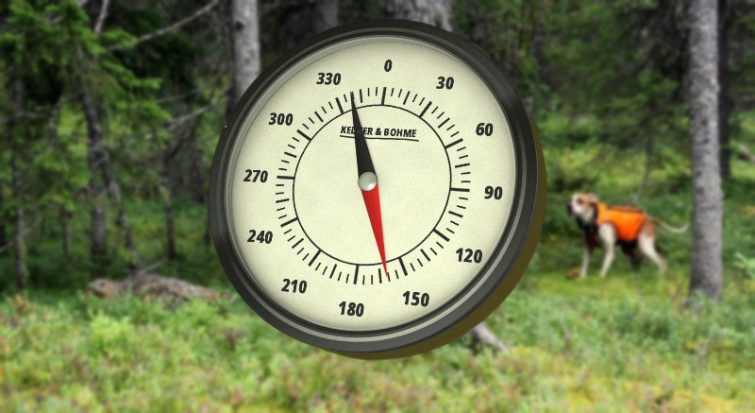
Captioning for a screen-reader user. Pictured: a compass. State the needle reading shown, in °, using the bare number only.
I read 160
